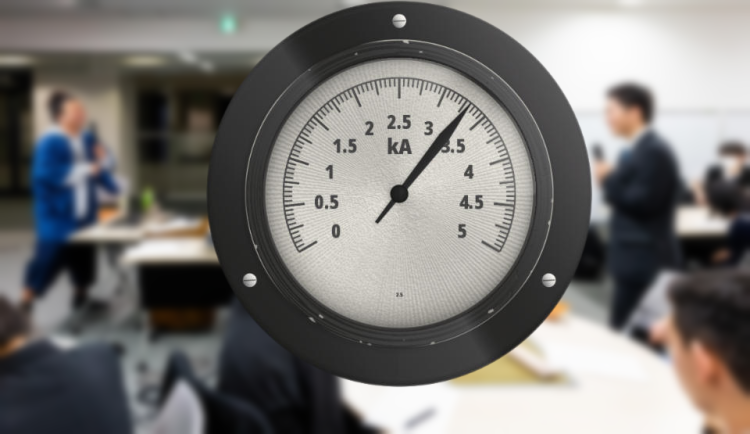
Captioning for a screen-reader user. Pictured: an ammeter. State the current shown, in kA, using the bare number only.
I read 3.3
